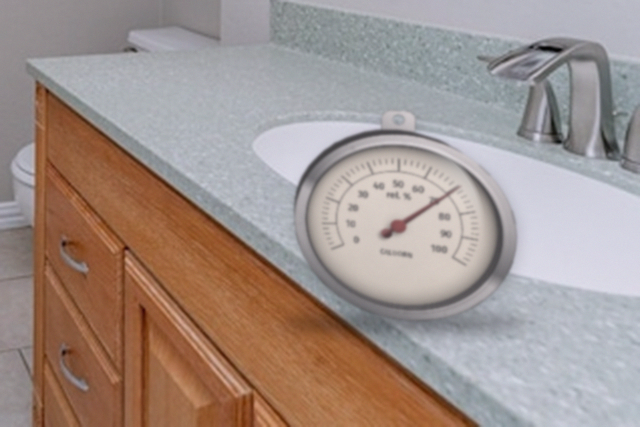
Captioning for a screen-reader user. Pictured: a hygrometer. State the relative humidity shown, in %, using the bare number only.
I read 70
